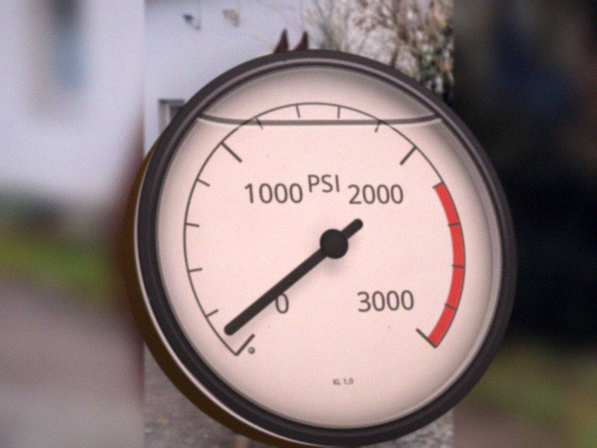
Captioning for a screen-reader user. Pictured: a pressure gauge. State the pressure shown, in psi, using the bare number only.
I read 100
